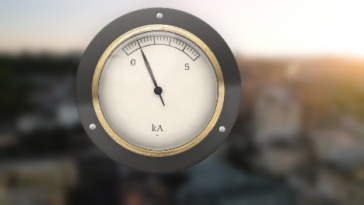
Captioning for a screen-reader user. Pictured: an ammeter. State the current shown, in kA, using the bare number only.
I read 1
